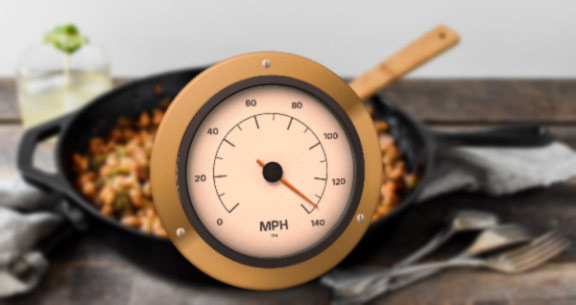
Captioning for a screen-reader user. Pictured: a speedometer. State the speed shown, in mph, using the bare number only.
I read 135
